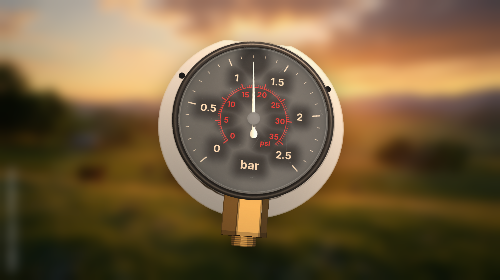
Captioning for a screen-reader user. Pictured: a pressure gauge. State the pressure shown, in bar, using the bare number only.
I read 1.2
